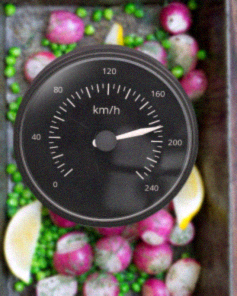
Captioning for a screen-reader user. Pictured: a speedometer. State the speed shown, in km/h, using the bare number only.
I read 185
